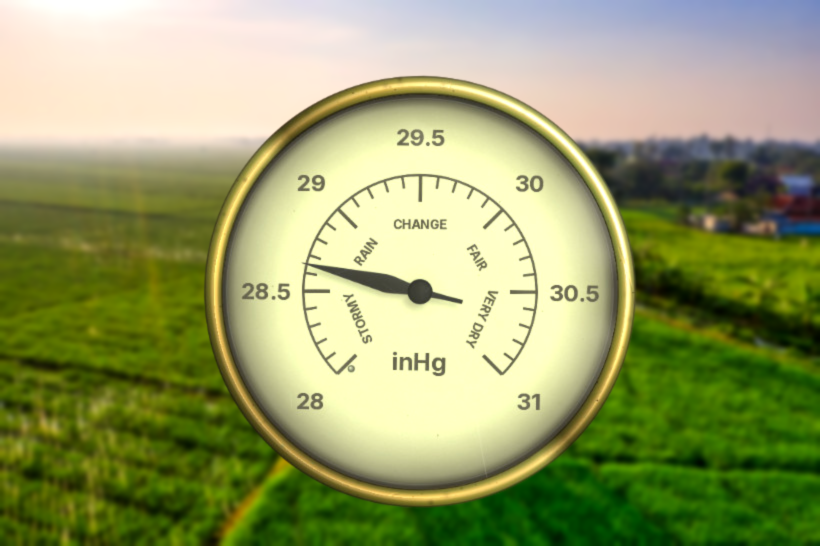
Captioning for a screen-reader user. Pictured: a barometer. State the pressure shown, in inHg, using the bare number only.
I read 28.65
